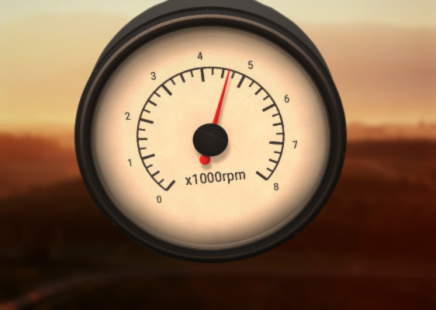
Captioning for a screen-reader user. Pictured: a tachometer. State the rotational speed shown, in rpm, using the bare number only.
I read 4625
